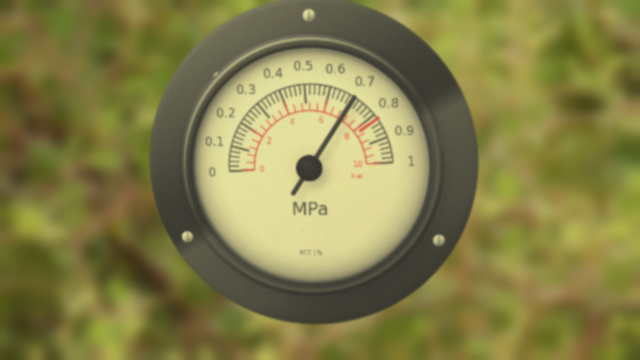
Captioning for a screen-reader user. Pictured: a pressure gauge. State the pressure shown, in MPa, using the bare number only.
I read 0.7
